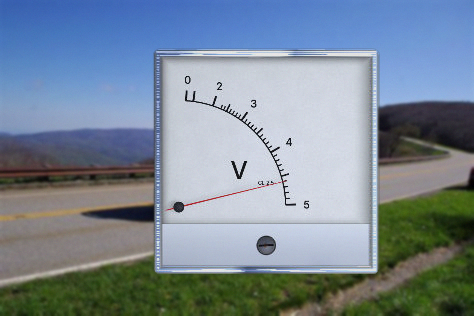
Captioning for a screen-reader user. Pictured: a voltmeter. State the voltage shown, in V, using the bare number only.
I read 4.6
